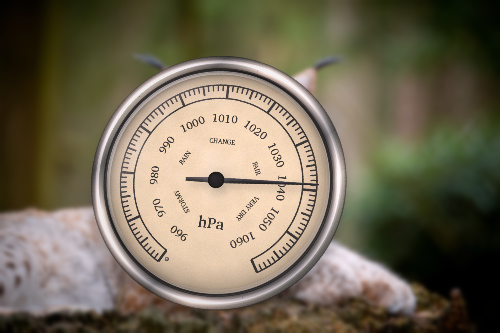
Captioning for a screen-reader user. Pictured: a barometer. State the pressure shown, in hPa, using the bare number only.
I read 1039
